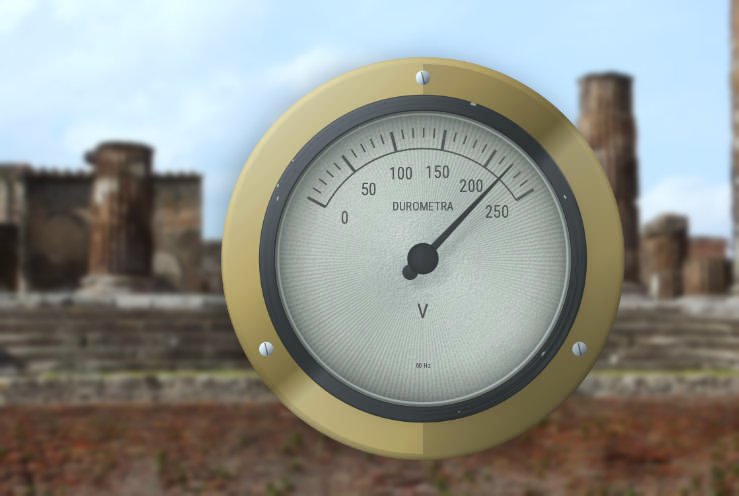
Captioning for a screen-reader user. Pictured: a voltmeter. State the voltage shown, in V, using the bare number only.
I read 220
